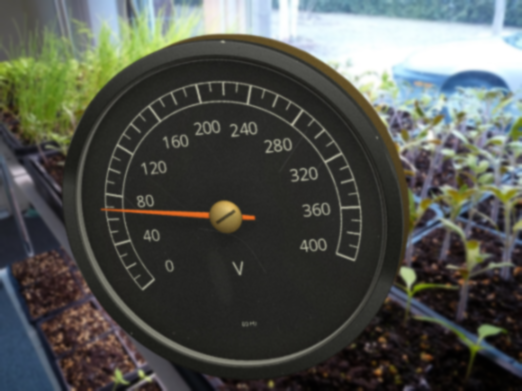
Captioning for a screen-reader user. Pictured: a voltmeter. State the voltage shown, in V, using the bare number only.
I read 70
